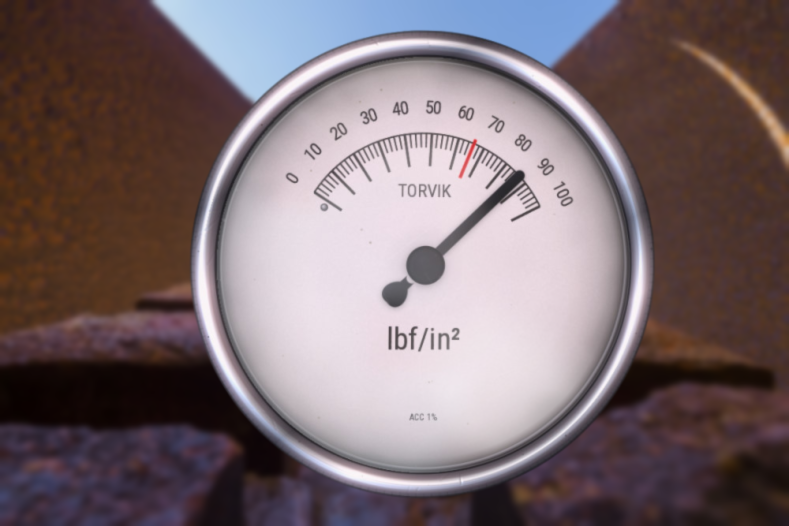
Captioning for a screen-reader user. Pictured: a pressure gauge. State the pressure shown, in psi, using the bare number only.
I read 86
